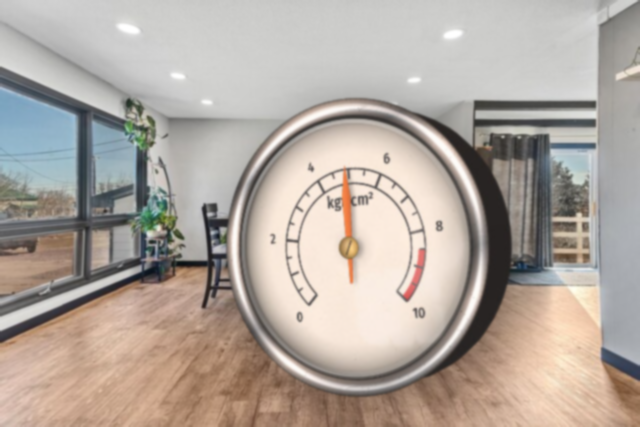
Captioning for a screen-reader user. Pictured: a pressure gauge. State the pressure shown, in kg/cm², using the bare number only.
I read 5
